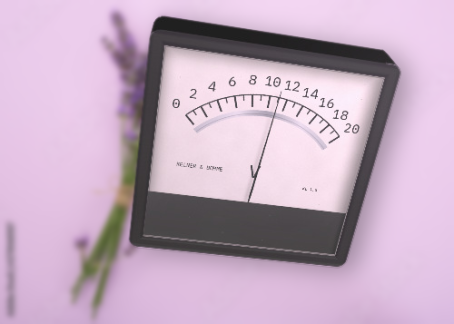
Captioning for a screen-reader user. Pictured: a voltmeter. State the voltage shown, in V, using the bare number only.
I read 11
